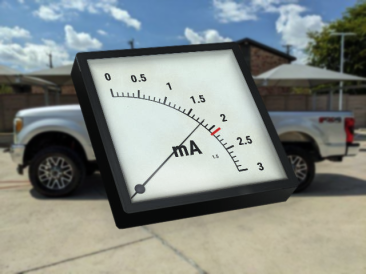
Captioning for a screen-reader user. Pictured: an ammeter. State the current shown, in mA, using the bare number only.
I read 1.8
